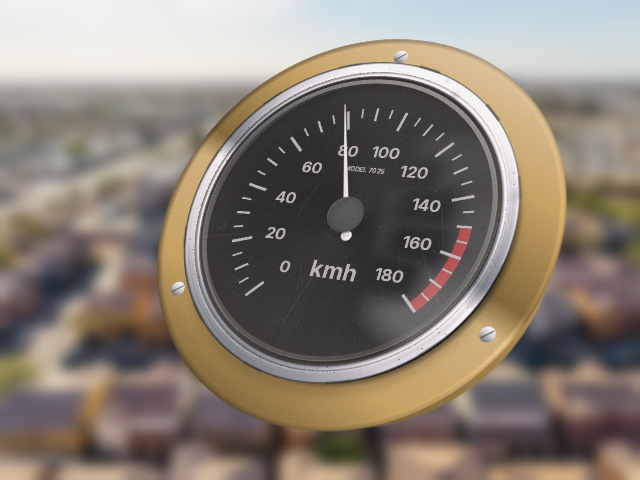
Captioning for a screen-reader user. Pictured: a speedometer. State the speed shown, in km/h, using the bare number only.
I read 80
